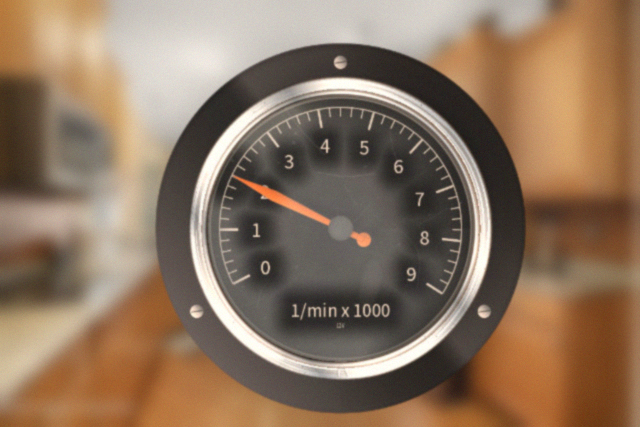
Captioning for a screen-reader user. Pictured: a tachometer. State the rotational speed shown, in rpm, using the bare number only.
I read 2000
